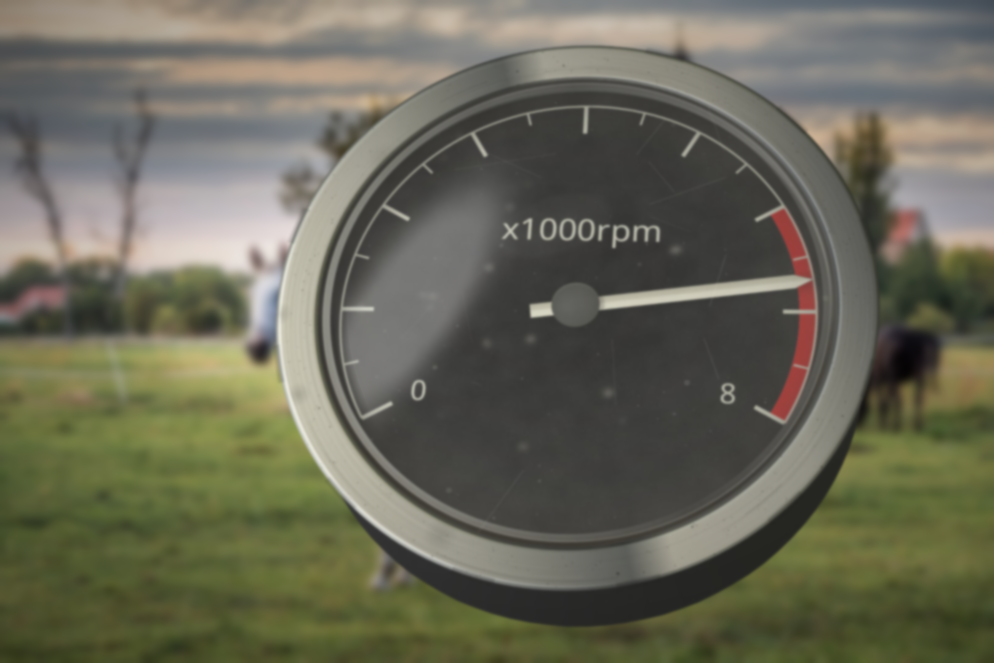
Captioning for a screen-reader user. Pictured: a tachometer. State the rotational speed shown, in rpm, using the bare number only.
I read 6750
